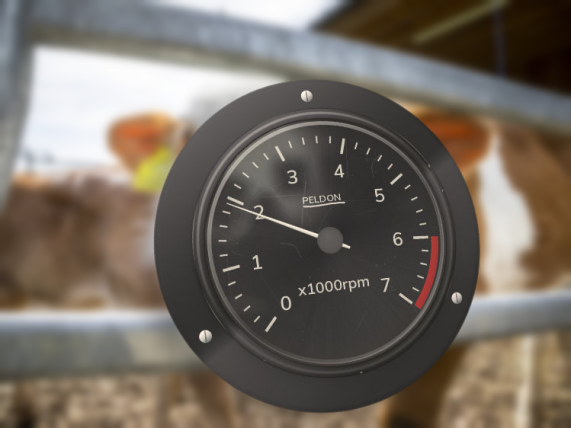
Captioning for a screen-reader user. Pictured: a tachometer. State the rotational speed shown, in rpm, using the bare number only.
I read 1900
